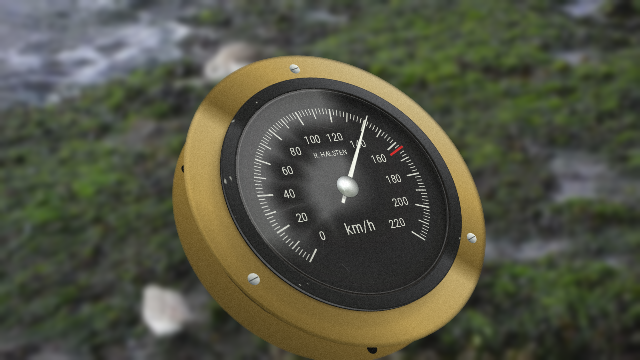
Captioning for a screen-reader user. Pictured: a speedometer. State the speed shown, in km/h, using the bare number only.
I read 140
